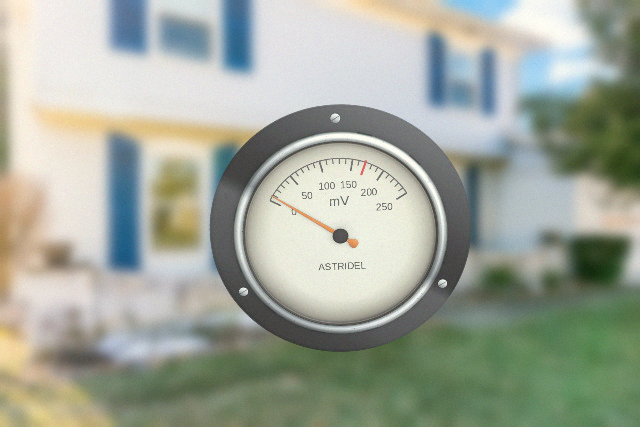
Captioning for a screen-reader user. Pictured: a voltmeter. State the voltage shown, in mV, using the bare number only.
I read 10
